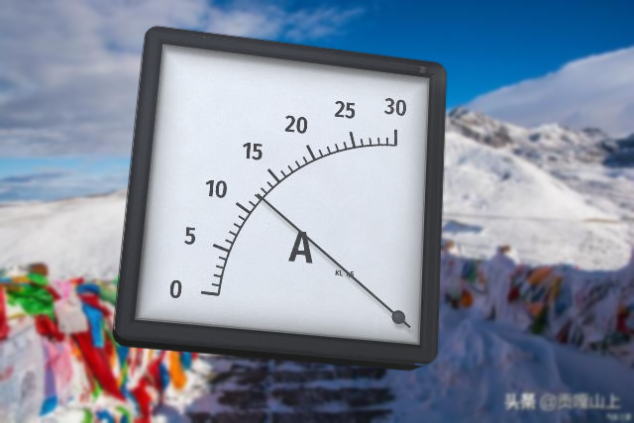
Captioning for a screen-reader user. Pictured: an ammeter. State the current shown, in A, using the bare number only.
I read 12
